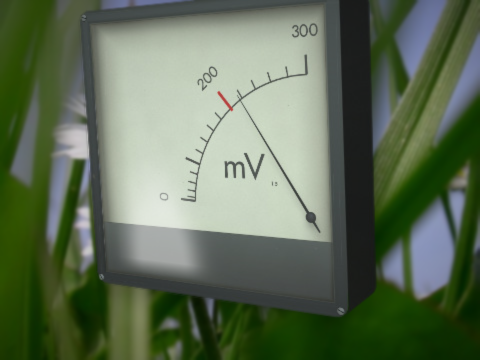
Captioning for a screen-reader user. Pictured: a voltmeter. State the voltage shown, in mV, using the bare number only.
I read 220
